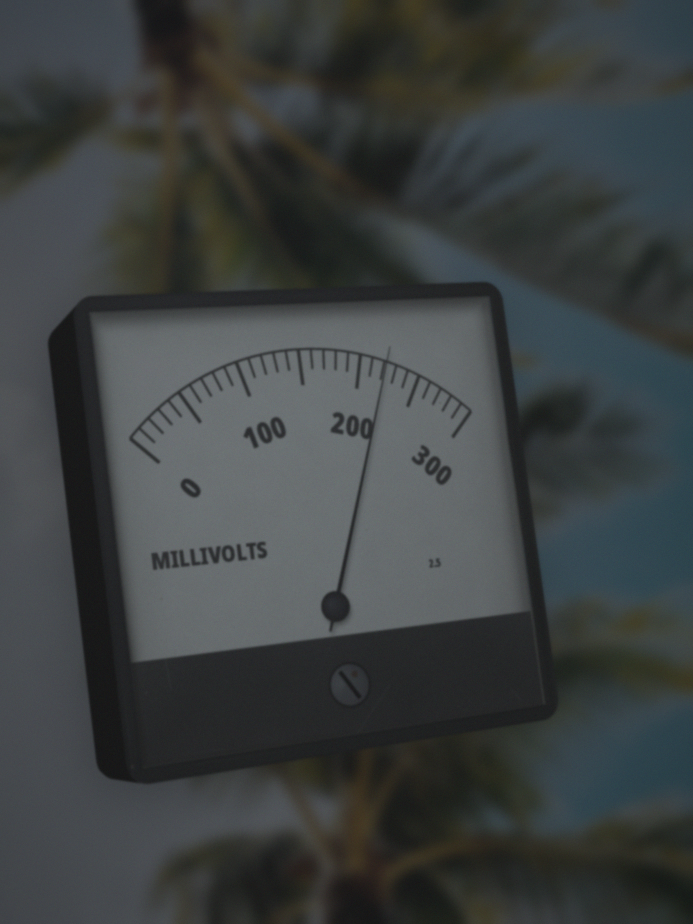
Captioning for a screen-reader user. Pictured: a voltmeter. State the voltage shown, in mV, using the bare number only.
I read 220
